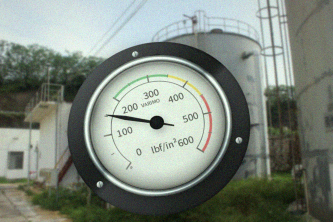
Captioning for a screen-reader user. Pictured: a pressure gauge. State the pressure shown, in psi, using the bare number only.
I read 150
